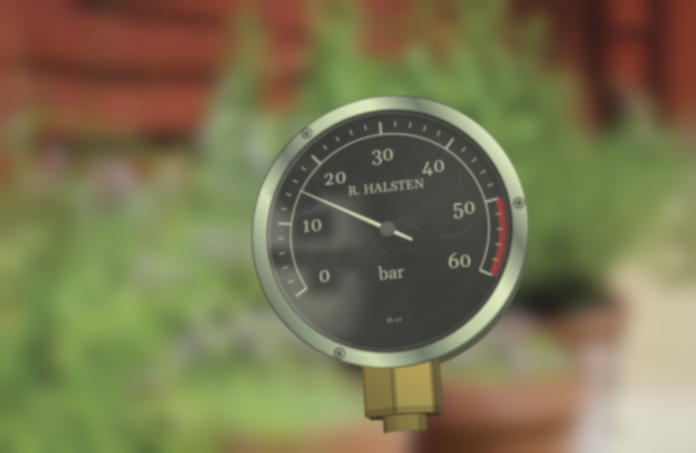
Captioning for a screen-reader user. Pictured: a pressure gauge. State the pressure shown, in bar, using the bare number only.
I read 15
